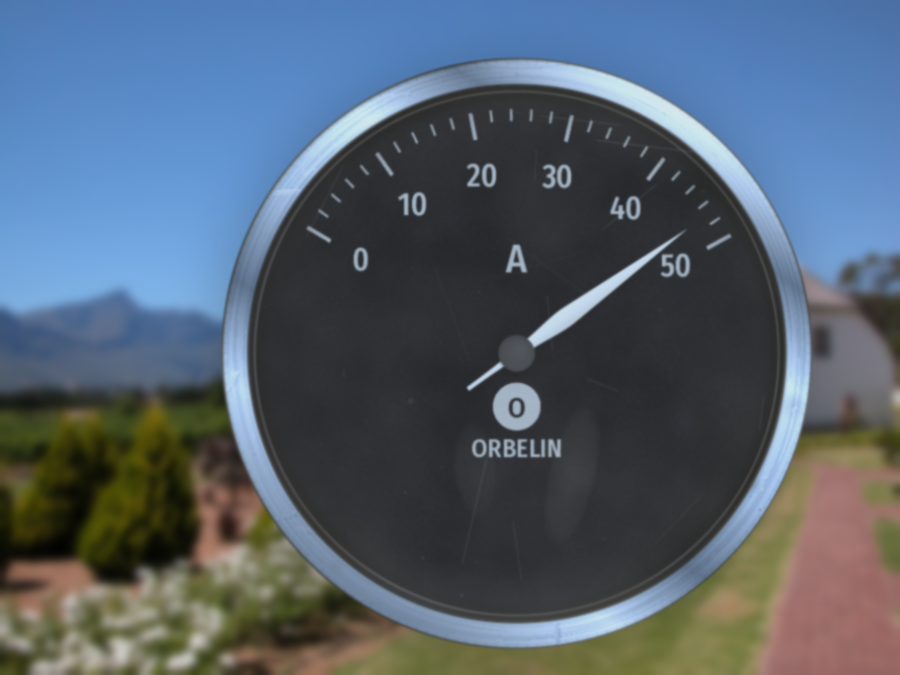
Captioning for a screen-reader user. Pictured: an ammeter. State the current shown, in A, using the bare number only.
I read 47
